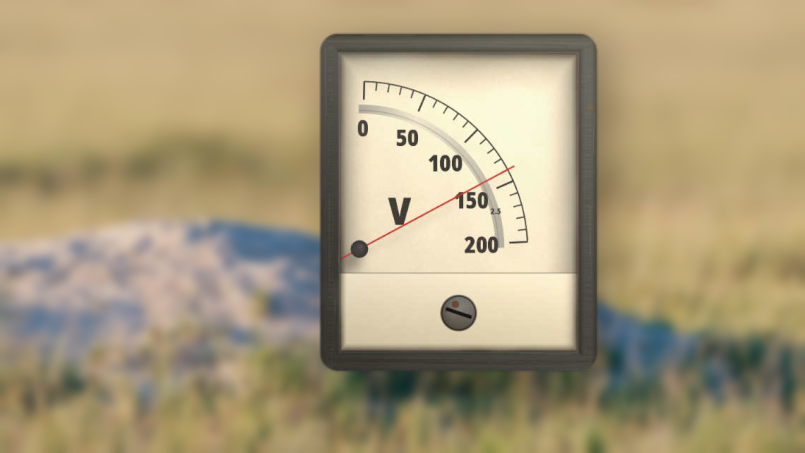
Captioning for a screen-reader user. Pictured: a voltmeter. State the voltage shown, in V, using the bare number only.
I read 140
